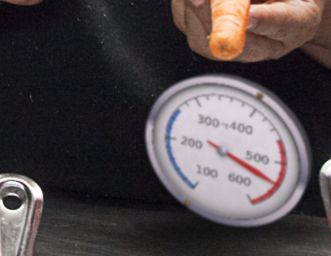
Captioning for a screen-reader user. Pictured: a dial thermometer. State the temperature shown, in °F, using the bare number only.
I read 540
